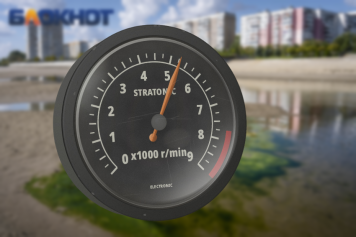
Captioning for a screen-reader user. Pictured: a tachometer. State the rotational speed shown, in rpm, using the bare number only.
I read 5250
